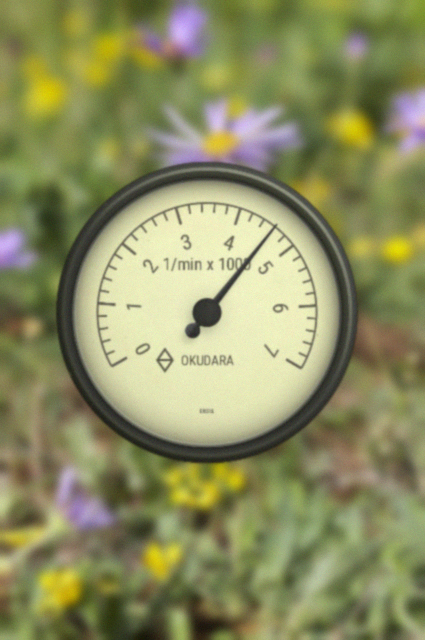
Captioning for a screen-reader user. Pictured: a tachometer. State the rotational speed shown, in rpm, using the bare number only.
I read 4600
